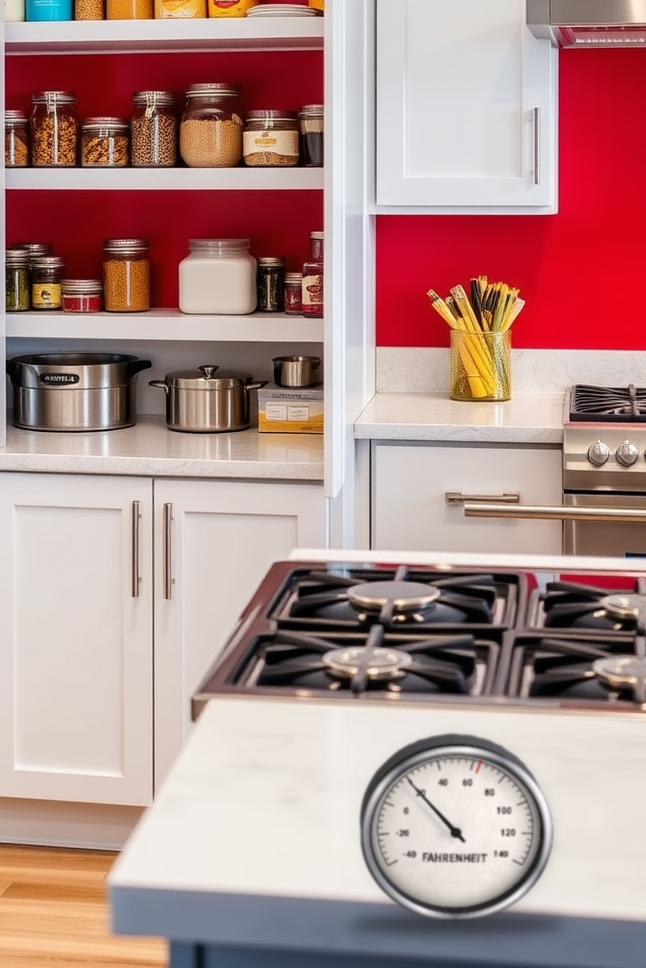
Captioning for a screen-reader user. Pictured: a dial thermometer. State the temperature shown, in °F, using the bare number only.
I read 20
